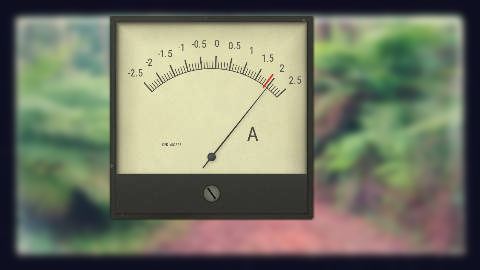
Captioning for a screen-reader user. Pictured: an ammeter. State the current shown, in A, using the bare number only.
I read 2
